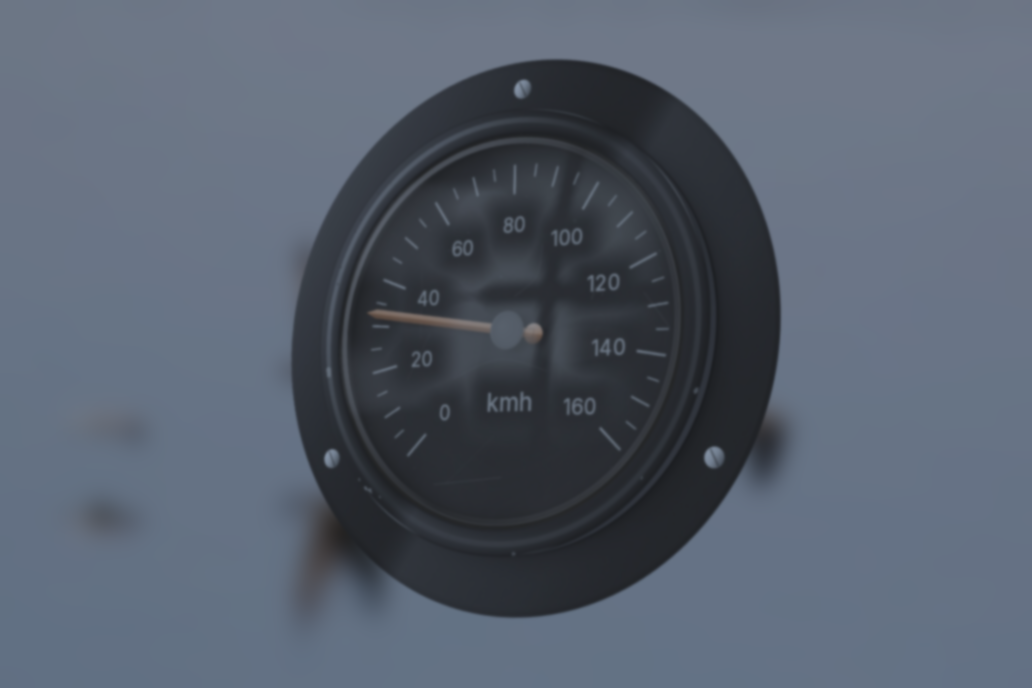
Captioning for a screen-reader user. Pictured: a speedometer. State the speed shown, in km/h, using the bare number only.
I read 32.5
